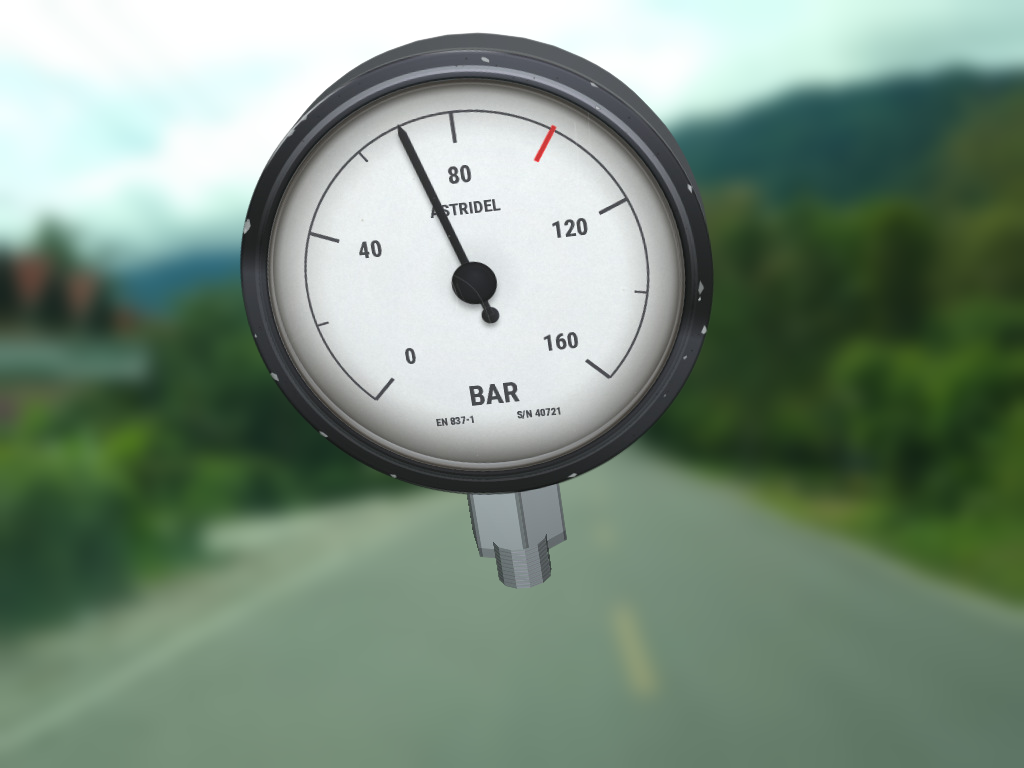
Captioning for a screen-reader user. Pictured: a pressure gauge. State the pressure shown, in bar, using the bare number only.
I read 70
